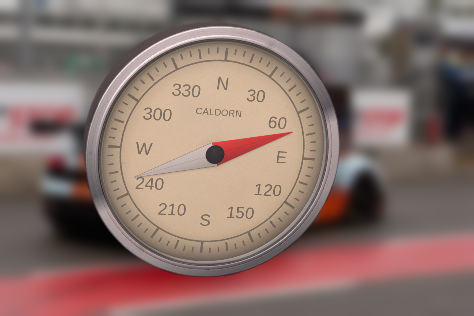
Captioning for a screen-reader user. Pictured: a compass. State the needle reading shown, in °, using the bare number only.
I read 70
